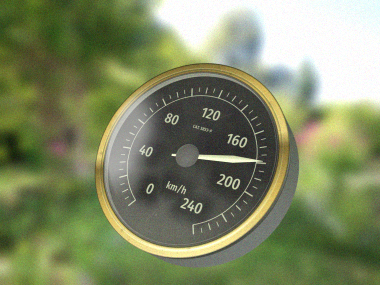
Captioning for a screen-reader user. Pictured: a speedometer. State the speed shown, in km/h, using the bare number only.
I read 180
